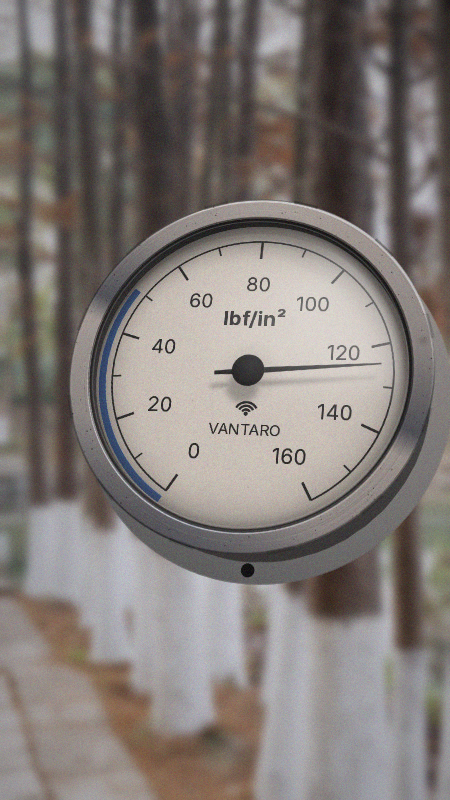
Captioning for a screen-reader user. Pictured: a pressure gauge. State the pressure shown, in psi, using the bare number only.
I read 125
